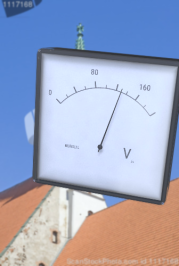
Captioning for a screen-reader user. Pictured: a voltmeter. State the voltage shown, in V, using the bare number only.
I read 130
